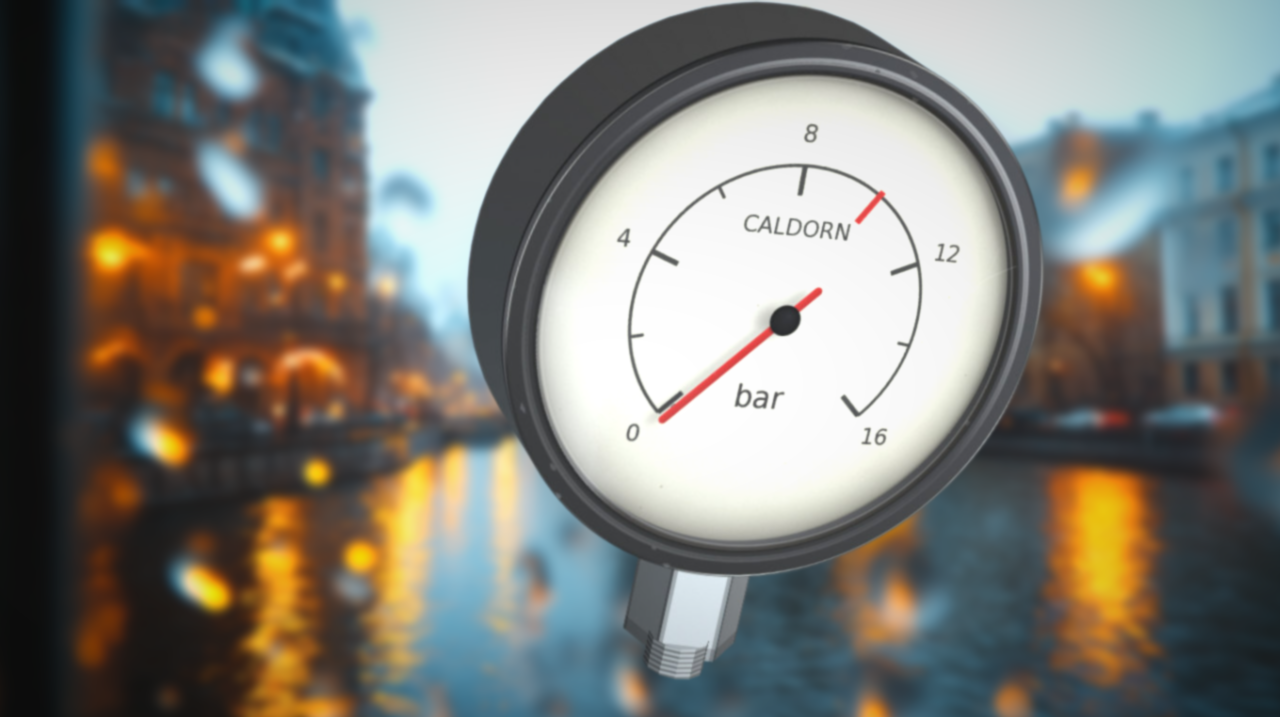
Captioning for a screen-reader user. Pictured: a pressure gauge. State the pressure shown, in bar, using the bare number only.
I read 0
